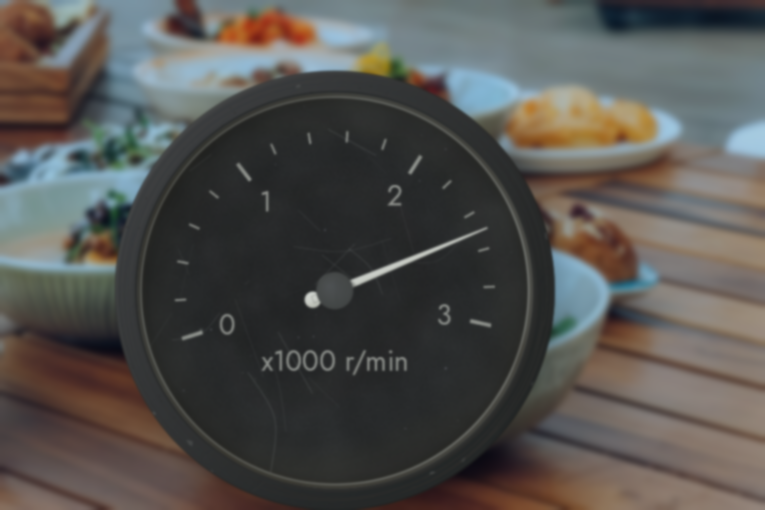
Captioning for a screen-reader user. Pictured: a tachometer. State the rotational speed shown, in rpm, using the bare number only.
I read 2500
